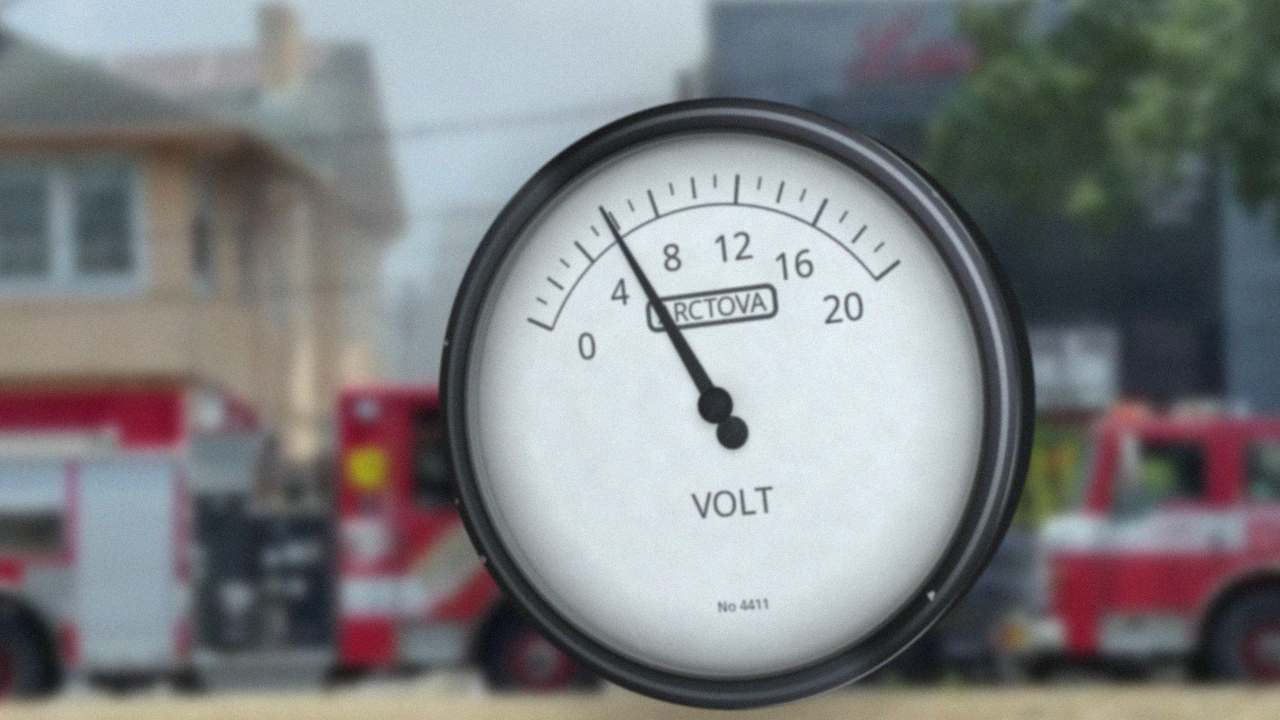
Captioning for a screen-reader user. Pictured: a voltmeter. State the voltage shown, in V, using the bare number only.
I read 6
